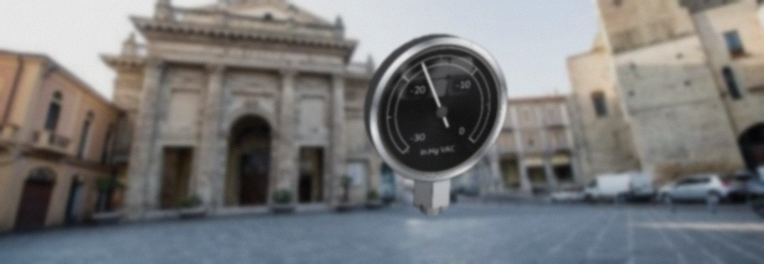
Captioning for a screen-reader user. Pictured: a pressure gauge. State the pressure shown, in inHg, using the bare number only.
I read -17.5
